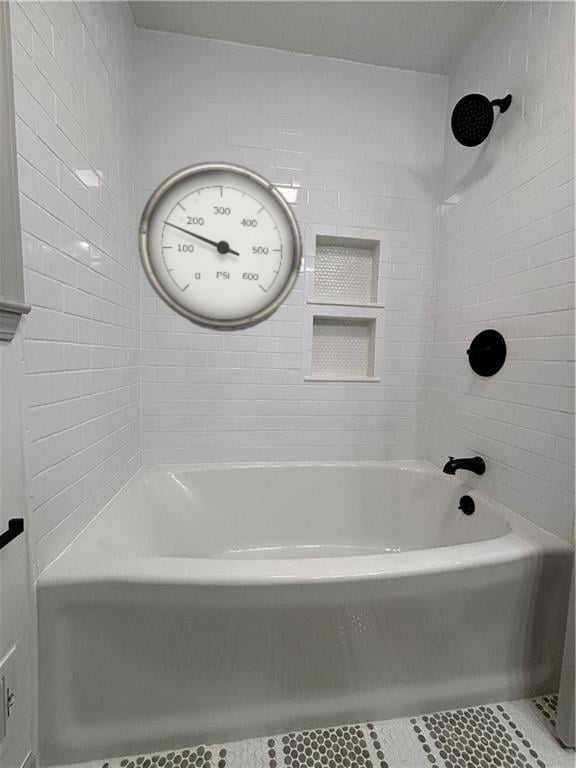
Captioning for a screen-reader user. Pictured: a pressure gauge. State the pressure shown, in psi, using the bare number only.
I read 150
